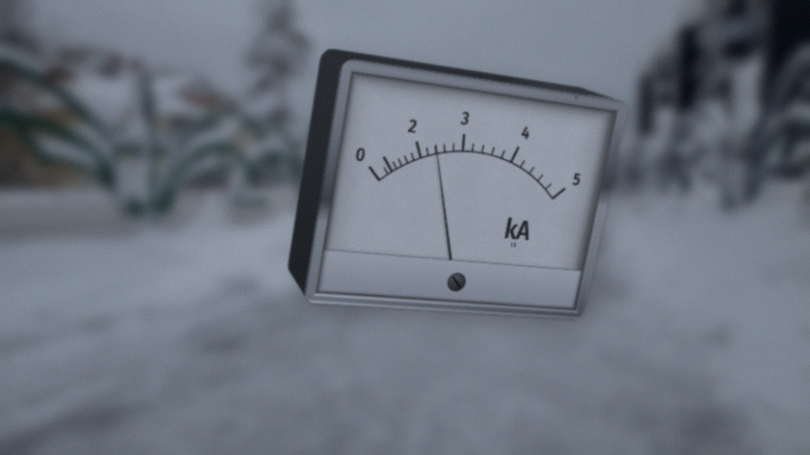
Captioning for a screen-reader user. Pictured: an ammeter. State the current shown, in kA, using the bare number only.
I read 2.4
